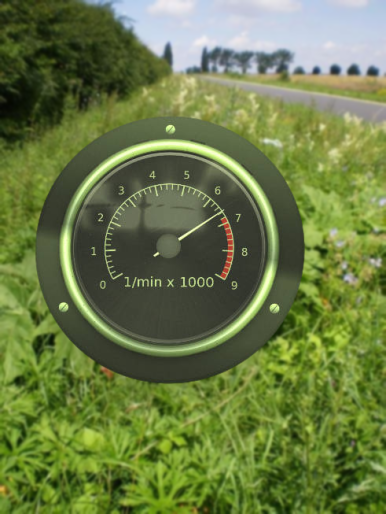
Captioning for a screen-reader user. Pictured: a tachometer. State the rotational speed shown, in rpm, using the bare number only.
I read 6600
